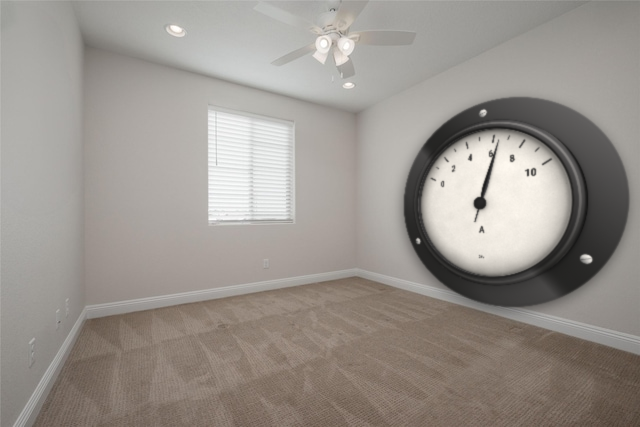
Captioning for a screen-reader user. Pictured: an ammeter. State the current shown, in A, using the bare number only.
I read 6.5
